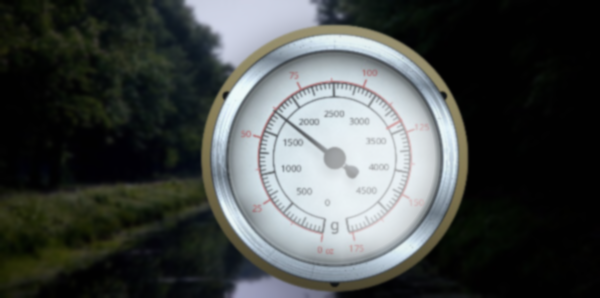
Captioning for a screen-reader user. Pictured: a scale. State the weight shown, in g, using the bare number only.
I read 1750
